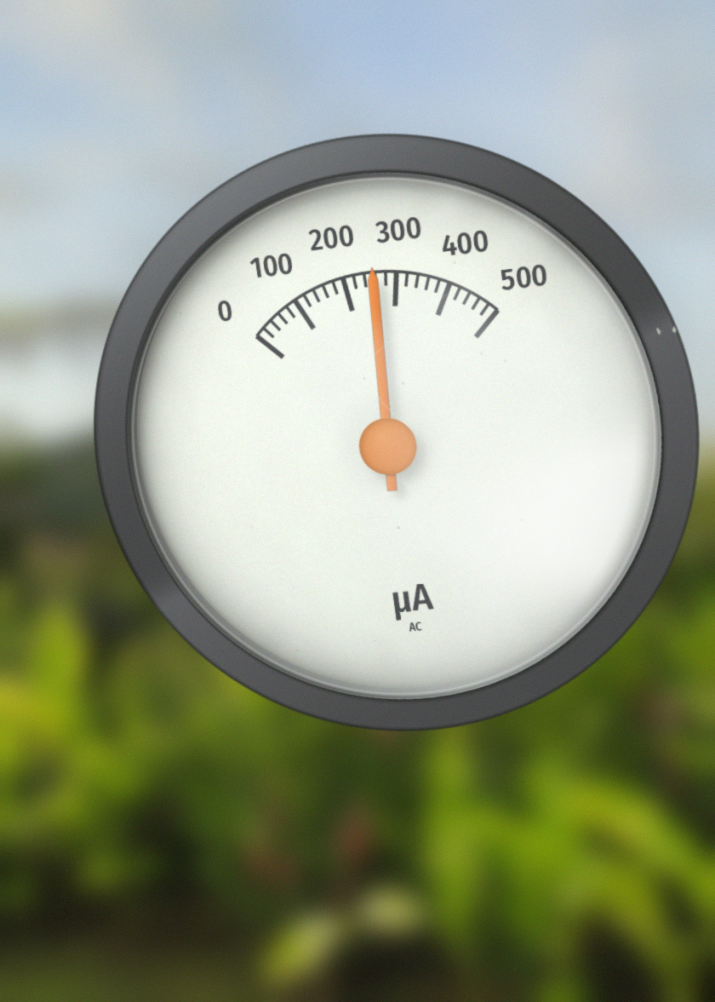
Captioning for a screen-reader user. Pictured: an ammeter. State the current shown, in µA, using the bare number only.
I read 260
